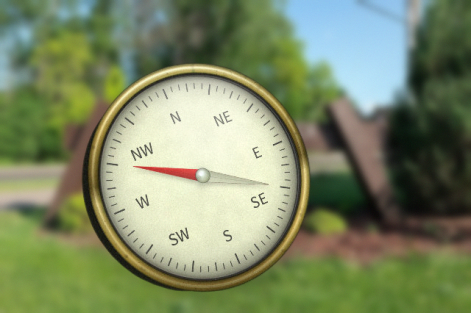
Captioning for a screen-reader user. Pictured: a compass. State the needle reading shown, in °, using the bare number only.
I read 300
